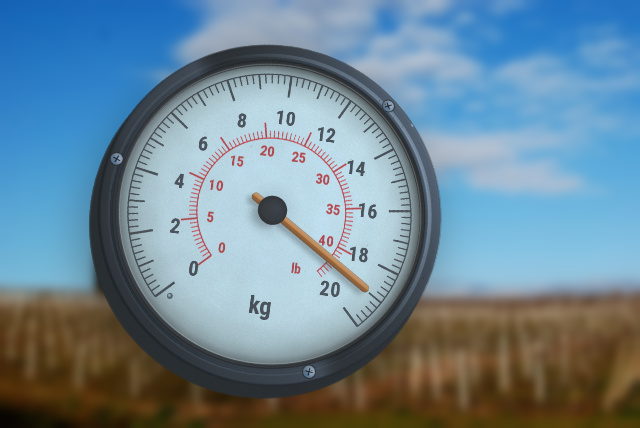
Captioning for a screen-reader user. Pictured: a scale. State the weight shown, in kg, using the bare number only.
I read 19
